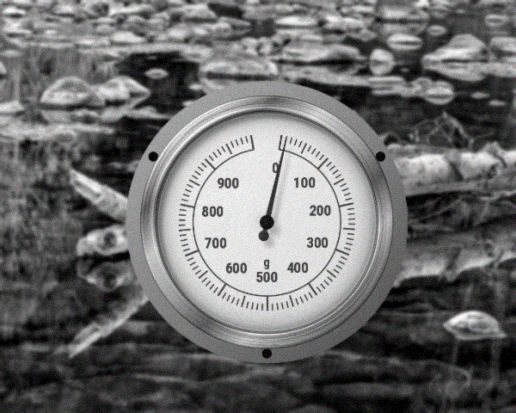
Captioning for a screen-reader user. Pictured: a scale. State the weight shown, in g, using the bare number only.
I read 10
